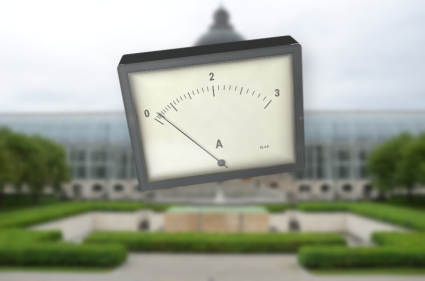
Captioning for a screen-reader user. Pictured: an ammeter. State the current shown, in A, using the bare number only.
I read 0.5
